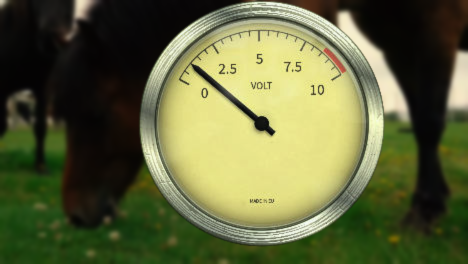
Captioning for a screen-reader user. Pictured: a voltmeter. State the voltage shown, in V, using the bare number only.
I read 1
